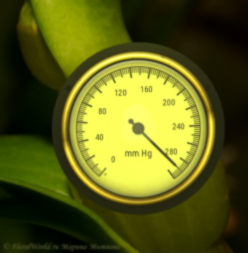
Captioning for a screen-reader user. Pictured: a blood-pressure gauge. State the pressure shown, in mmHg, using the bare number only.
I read 290
